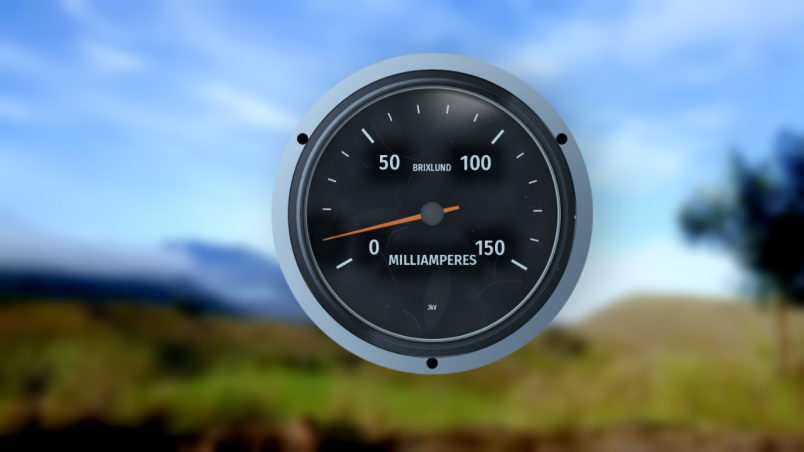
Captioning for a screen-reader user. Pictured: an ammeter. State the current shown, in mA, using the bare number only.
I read 10
